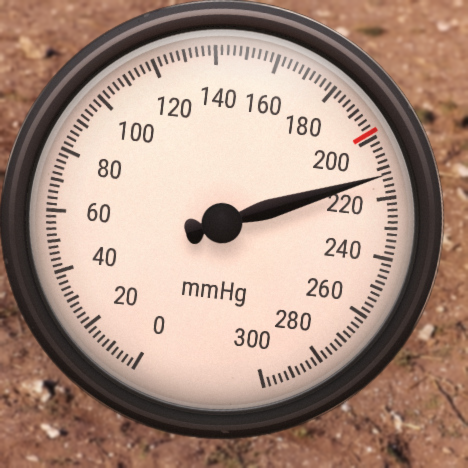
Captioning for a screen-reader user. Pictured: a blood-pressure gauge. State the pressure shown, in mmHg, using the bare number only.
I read 212
